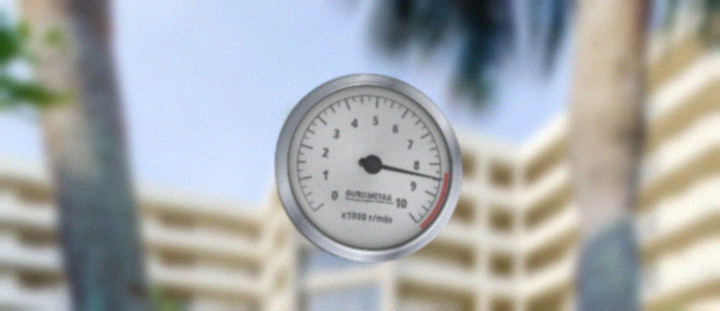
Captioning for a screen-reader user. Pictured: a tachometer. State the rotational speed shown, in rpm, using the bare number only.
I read 8500
